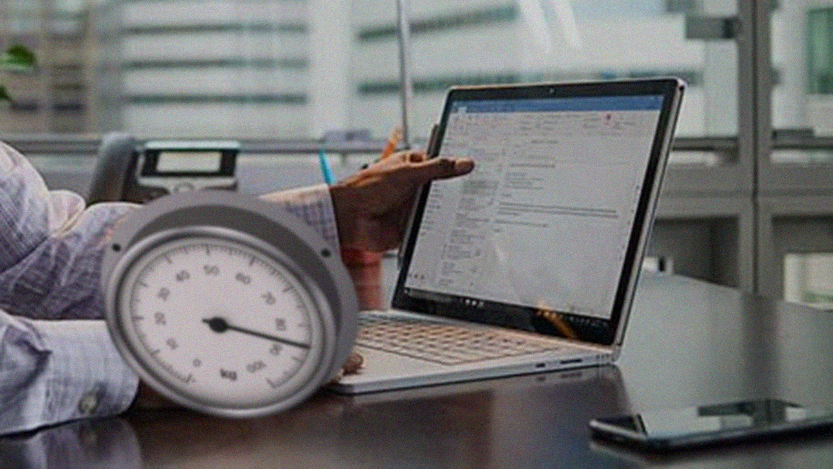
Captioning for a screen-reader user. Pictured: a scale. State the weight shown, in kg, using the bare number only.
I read 85
